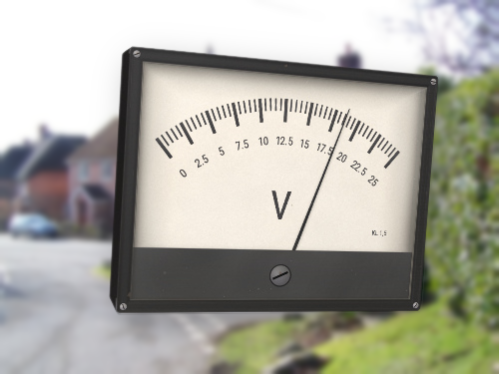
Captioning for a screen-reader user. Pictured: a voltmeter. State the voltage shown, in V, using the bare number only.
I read 18.5
